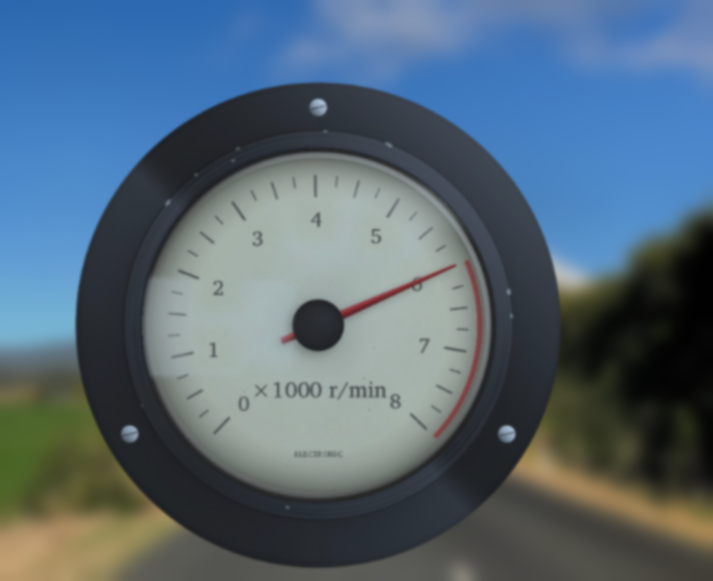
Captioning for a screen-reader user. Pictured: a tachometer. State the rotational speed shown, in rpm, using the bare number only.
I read 6000
